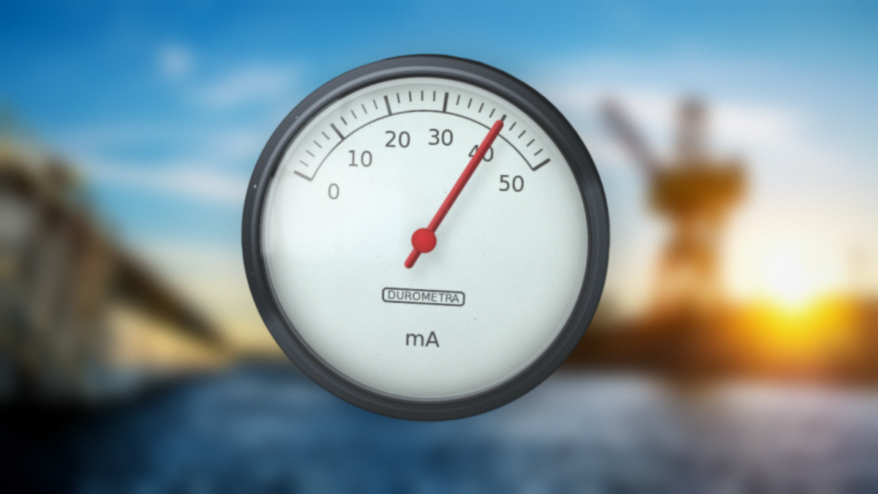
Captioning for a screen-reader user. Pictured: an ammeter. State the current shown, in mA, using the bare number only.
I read 40
